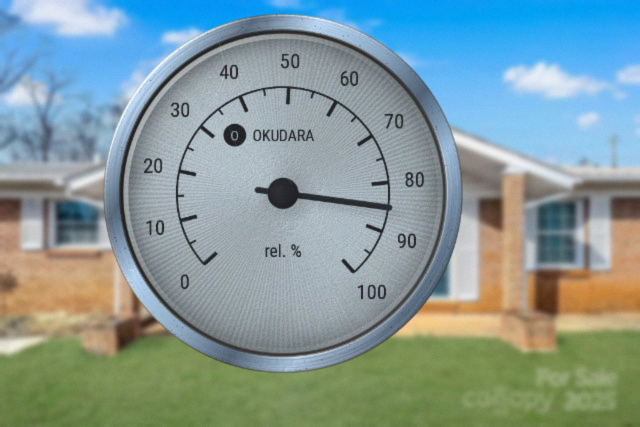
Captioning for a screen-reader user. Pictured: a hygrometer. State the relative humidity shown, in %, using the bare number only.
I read 85
